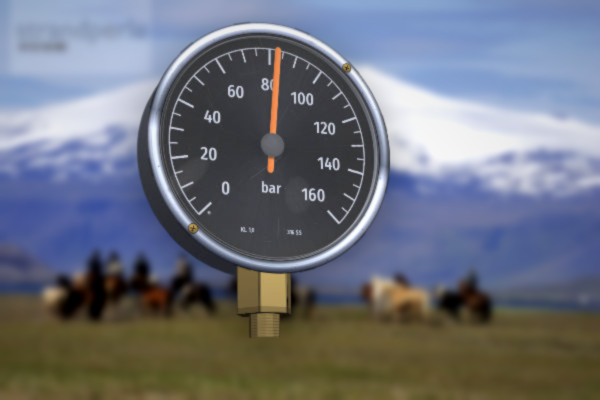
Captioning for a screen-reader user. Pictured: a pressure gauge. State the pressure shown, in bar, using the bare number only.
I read 82.5
